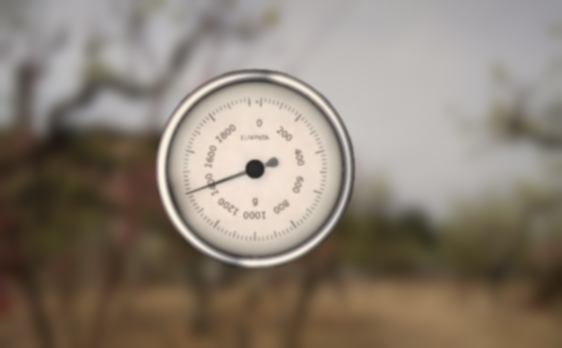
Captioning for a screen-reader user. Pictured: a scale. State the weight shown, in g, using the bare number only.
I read 1400
